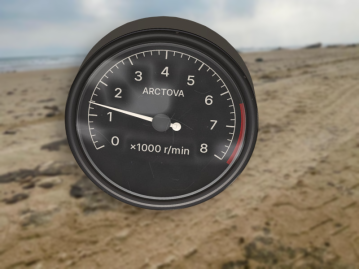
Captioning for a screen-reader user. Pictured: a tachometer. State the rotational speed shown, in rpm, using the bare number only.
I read 1400
